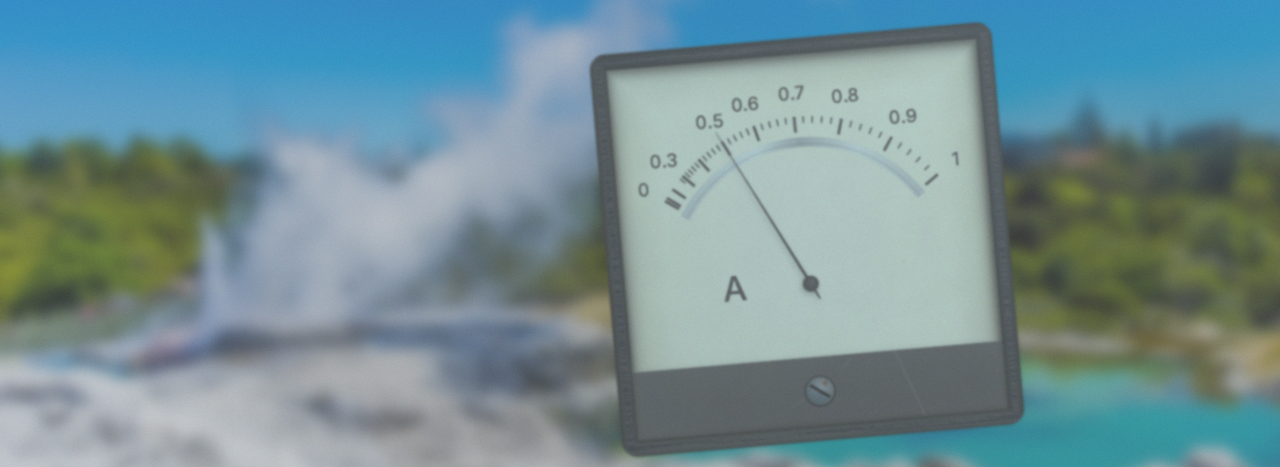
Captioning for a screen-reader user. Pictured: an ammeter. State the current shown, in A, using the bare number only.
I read 0.5
